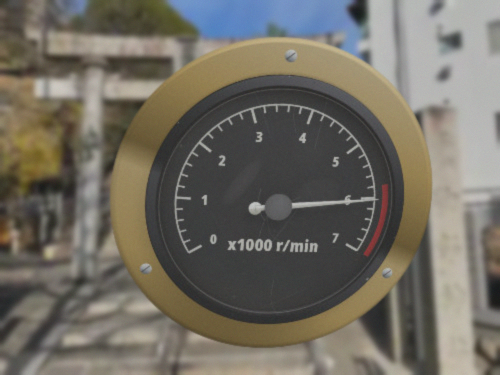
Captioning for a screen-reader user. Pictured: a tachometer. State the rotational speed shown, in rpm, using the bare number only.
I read 6000
